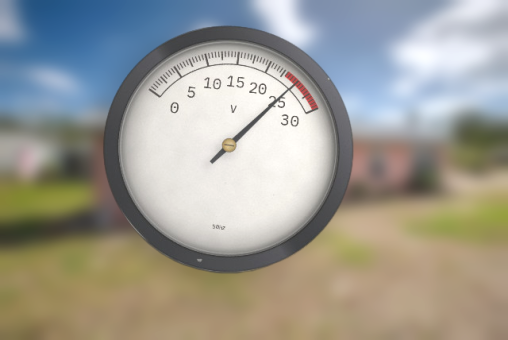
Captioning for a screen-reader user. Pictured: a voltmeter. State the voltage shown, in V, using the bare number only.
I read 25
